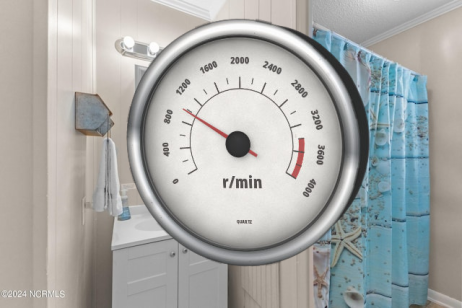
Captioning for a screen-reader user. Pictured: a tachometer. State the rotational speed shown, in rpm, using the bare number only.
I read 1000
